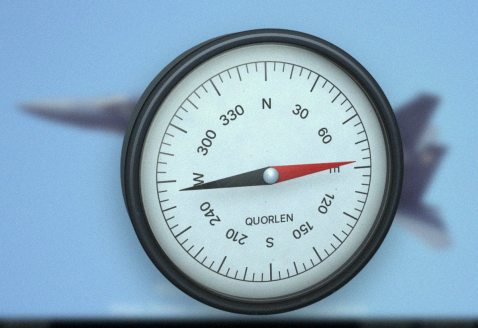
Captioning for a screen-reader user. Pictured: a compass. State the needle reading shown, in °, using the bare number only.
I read 85
